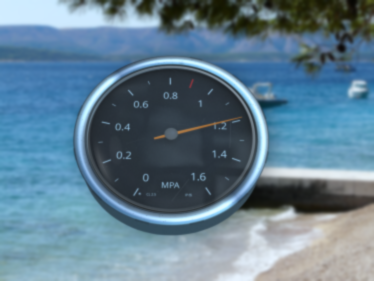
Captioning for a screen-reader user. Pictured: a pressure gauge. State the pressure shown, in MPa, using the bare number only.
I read 1.2
